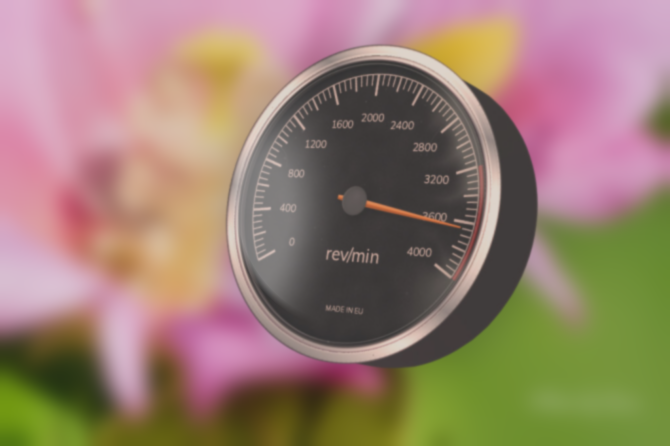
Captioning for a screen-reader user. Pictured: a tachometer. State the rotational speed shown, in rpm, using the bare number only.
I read 3650
